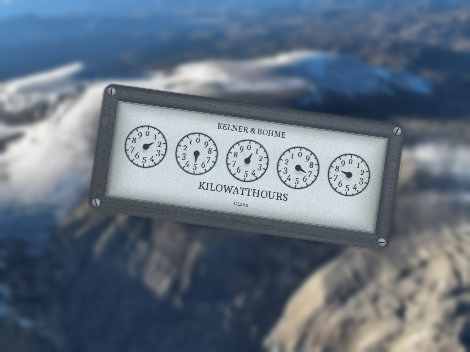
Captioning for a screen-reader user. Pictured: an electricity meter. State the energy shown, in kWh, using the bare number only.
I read 15068
